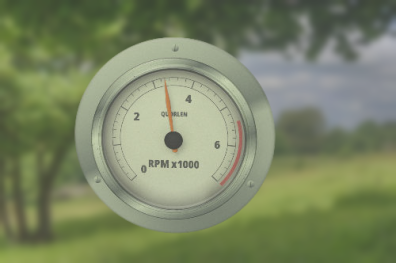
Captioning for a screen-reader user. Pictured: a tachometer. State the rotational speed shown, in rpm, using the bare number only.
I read 3300
